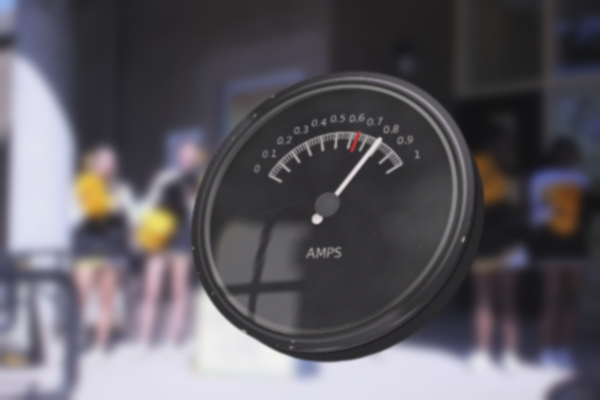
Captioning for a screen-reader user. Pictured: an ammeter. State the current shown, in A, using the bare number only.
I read 0.8
